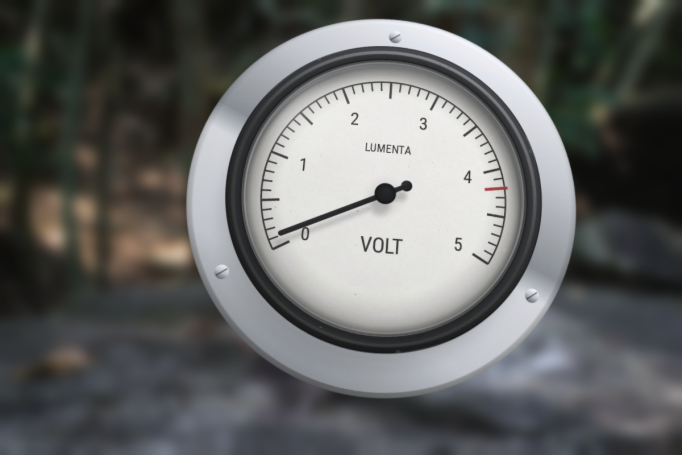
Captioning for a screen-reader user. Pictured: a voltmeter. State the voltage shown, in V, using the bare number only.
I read 0.1
